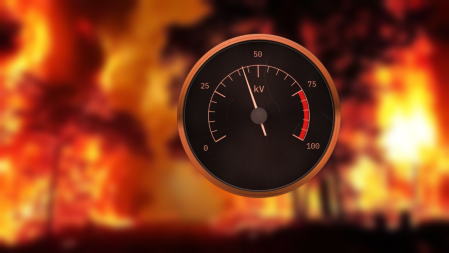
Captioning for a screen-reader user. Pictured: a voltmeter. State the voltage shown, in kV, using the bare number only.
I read 42.5
